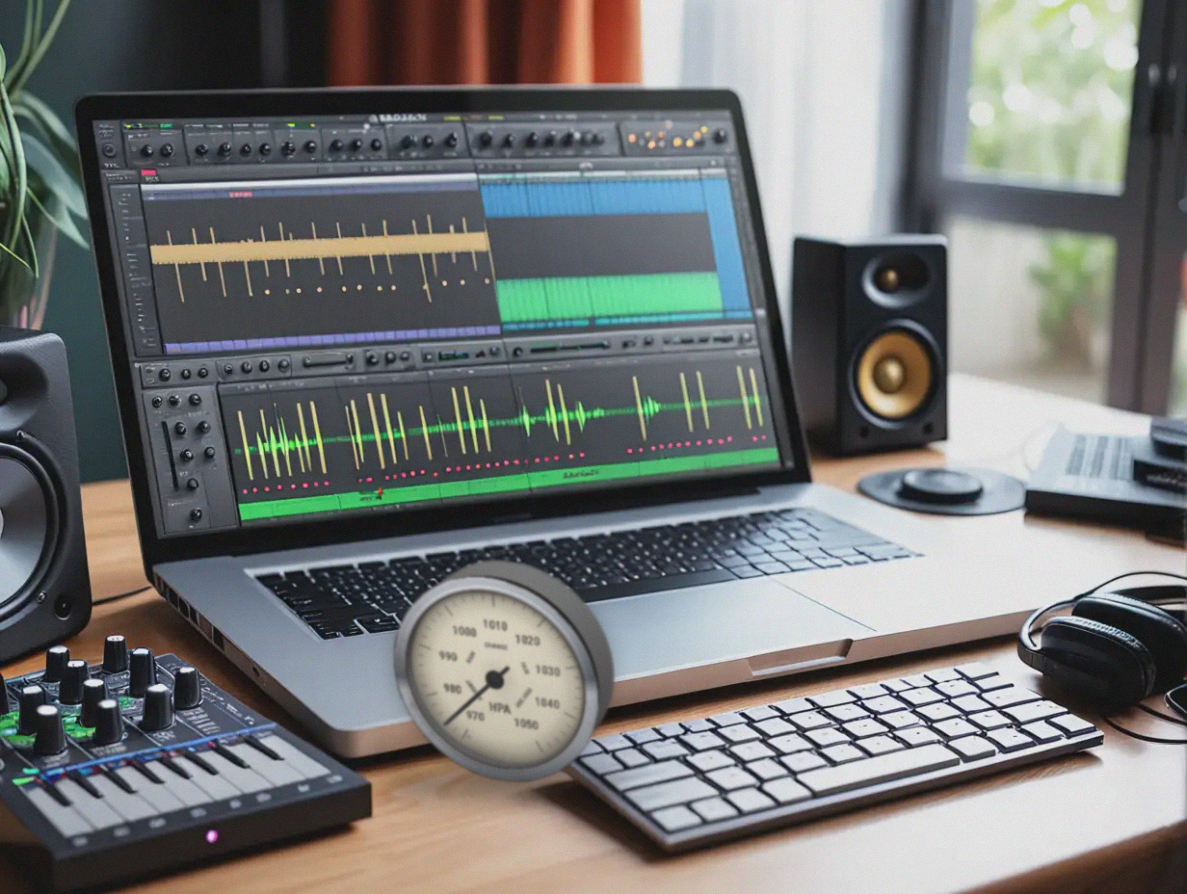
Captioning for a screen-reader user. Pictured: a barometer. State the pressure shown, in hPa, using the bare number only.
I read 974
